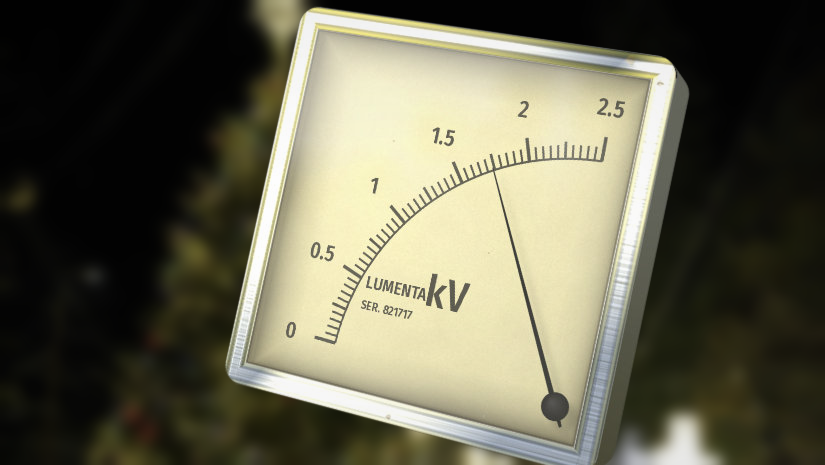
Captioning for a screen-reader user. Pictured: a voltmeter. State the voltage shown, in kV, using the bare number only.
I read 1.75
